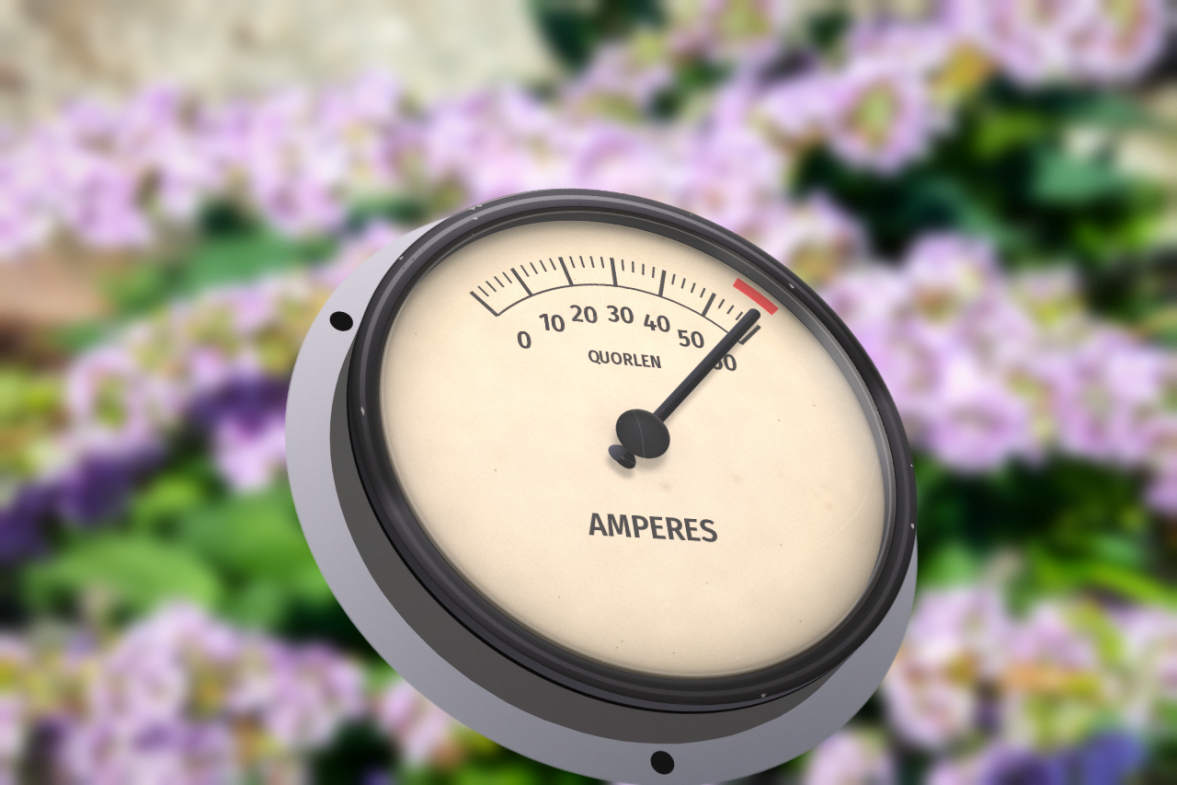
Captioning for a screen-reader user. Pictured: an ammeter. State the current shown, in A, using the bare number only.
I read 58
